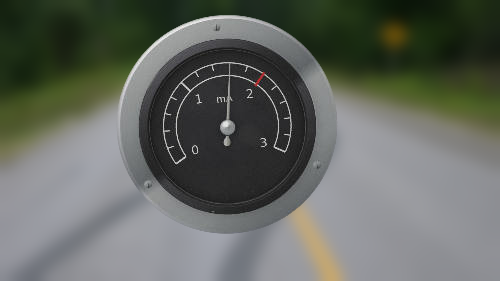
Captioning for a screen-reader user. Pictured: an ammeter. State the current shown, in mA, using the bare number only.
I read 1.6
